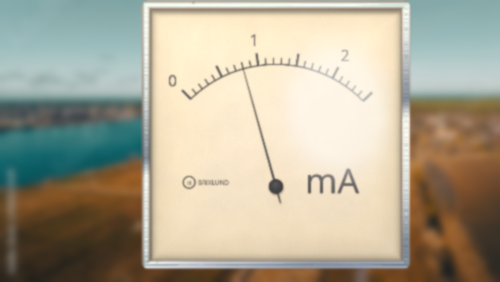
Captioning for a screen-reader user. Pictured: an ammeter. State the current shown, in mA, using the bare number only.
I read 0.8
